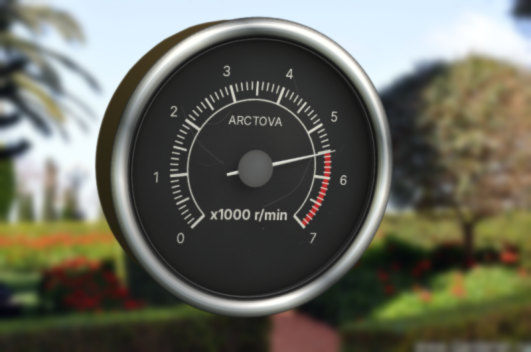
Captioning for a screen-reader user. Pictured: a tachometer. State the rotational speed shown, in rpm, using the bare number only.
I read 5500
